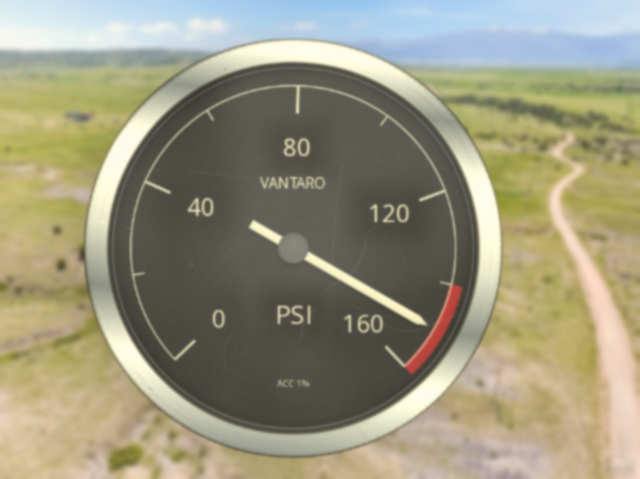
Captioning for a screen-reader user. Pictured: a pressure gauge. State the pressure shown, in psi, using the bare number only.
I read 150
